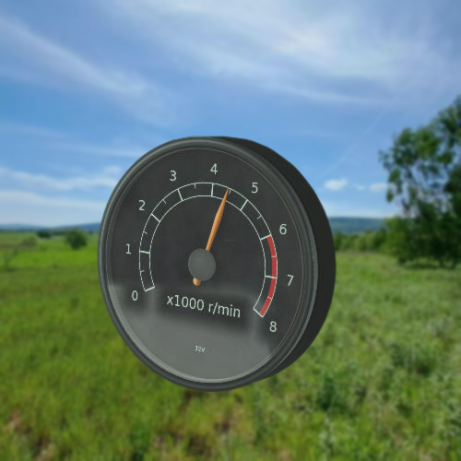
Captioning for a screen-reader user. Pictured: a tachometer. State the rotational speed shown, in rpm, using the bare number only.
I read 4500
